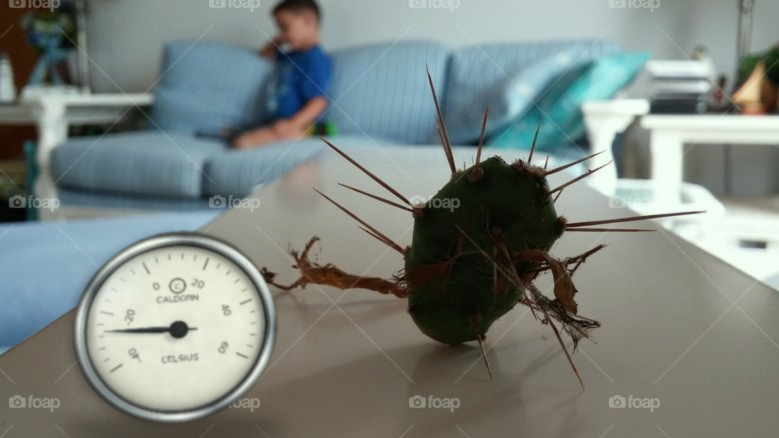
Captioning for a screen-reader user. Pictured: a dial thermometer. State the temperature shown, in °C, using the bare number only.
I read -26
